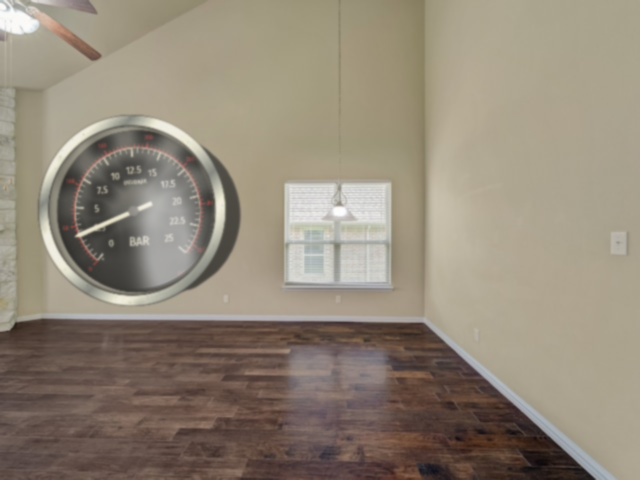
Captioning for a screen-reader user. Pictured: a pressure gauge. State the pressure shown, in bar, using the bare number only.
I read 2.5
